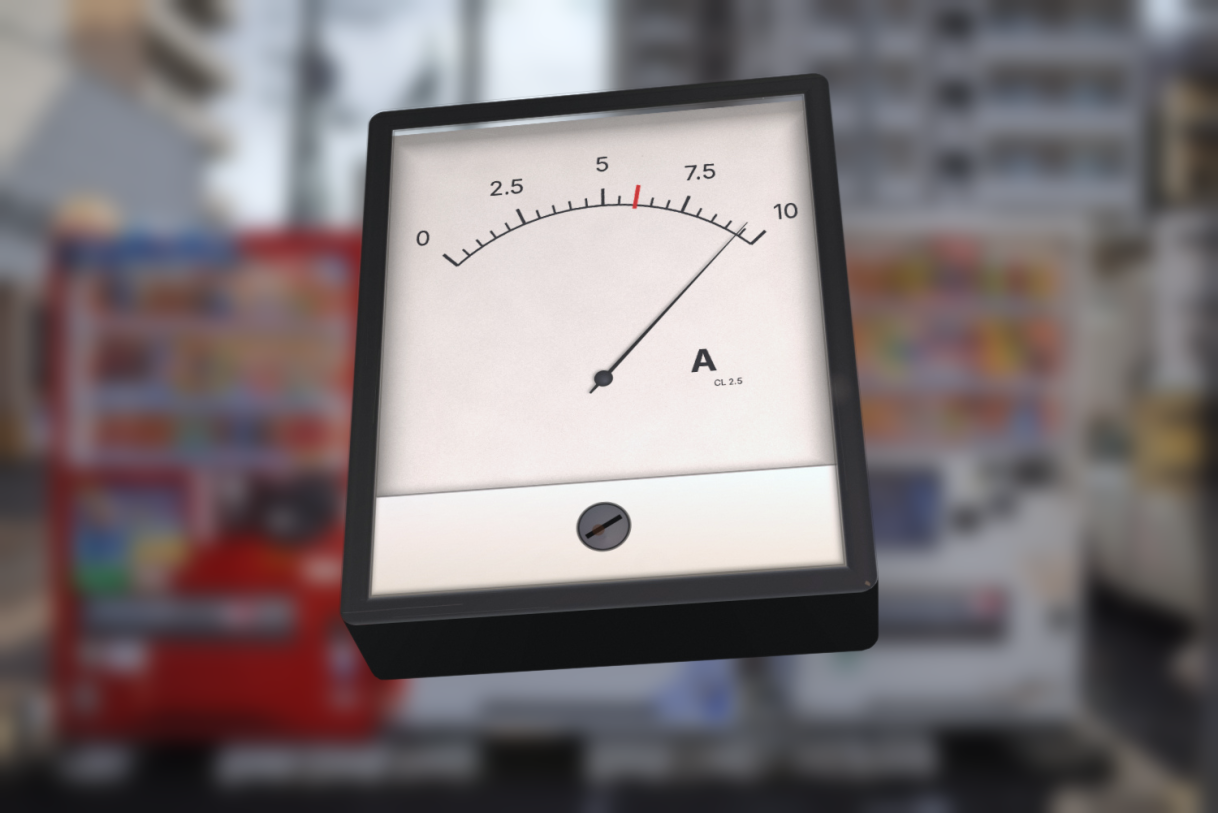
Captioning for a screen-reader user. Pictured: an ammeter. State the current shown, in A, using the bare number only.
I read 9.5
